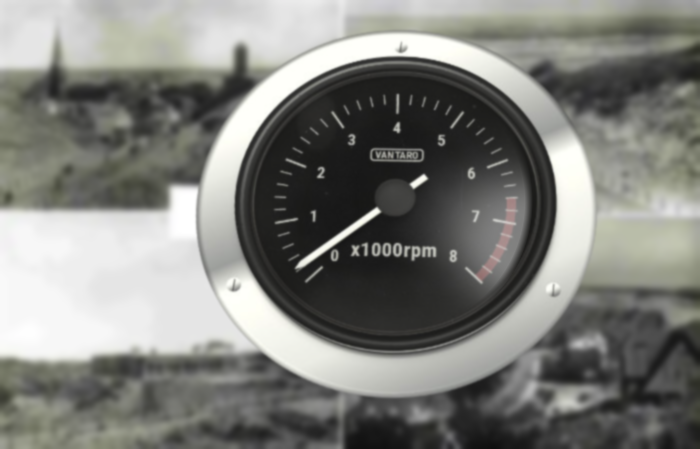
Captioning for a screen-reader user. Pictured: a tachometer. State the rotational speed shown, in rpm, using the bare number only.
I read 200
